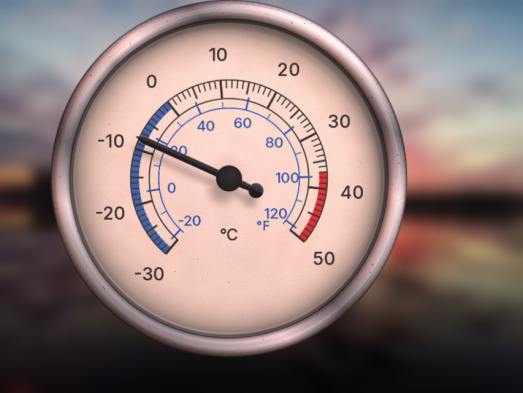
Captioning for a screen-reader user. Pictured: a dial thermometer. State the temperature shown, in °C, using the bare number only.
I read -8
